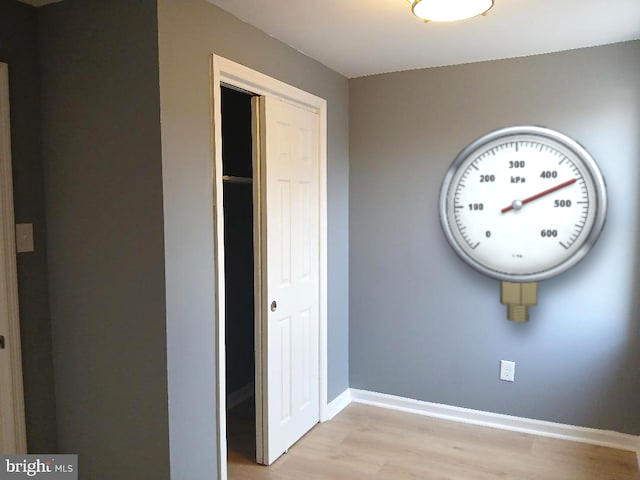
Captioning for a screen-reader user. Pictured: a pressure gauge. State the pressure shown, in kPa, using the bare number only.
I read 450
